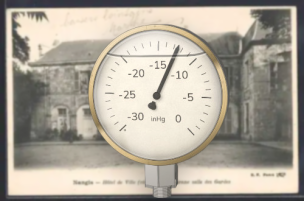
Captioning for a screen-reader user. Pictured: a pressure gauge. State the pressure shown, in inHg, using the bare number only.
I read -12.5
